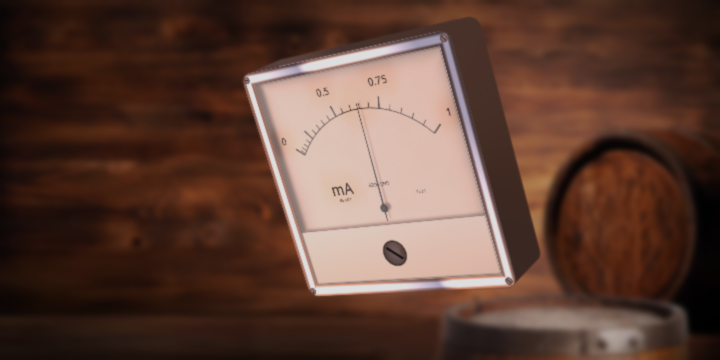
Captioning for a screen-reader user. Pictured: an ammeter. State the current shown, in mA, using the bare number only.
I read 0.65
